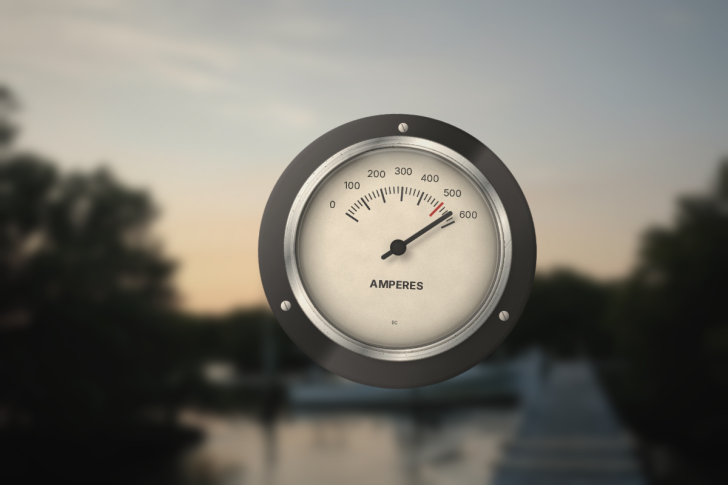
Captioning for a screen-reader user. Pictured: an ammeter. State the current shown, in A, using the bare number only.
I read 560
